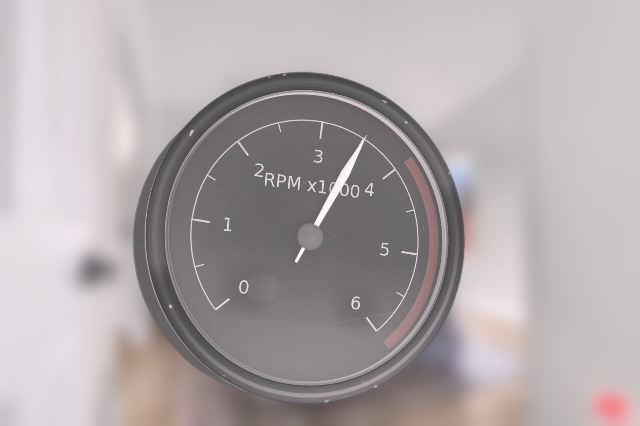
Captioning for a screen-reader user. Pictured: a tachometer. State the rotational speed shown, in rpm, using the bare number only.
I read 3500
